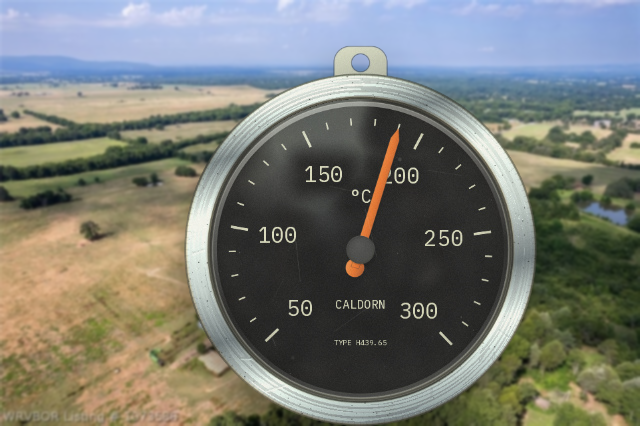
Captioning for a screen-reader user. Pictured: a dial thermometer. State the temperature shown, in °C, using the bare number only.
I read 190
